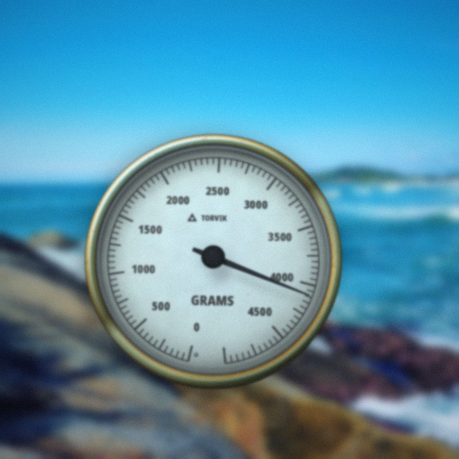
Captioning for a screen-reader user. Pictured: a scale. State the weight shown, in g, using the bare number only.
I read 4100
